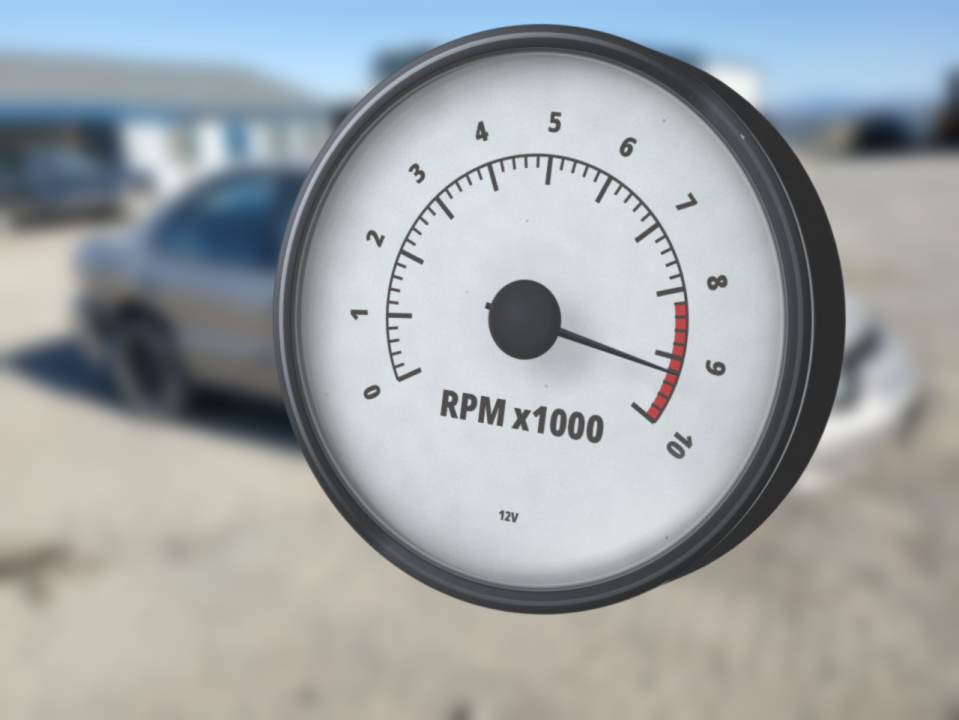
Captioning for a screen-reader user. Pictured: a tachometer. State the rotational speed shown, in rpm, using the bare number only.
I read 9200
